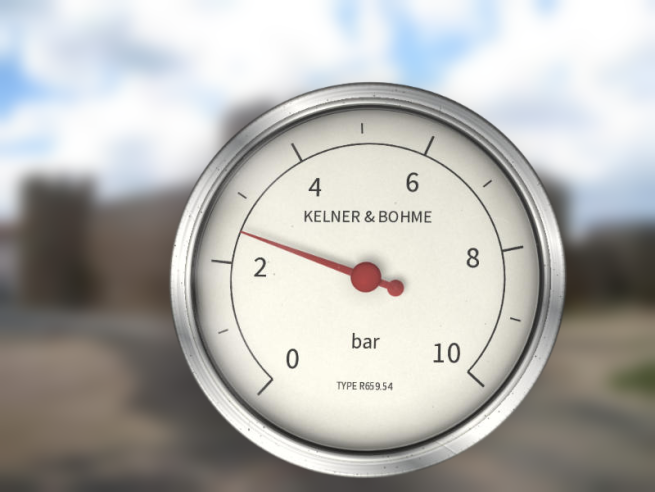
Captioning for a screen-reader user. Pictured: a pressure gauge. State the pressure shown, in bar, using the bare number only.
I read 2.5
